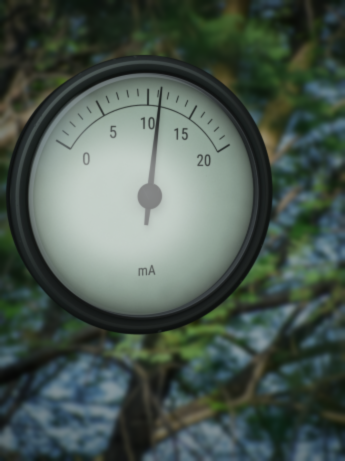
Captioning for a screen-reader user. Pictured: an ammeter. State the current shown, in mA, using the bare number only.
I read 11
